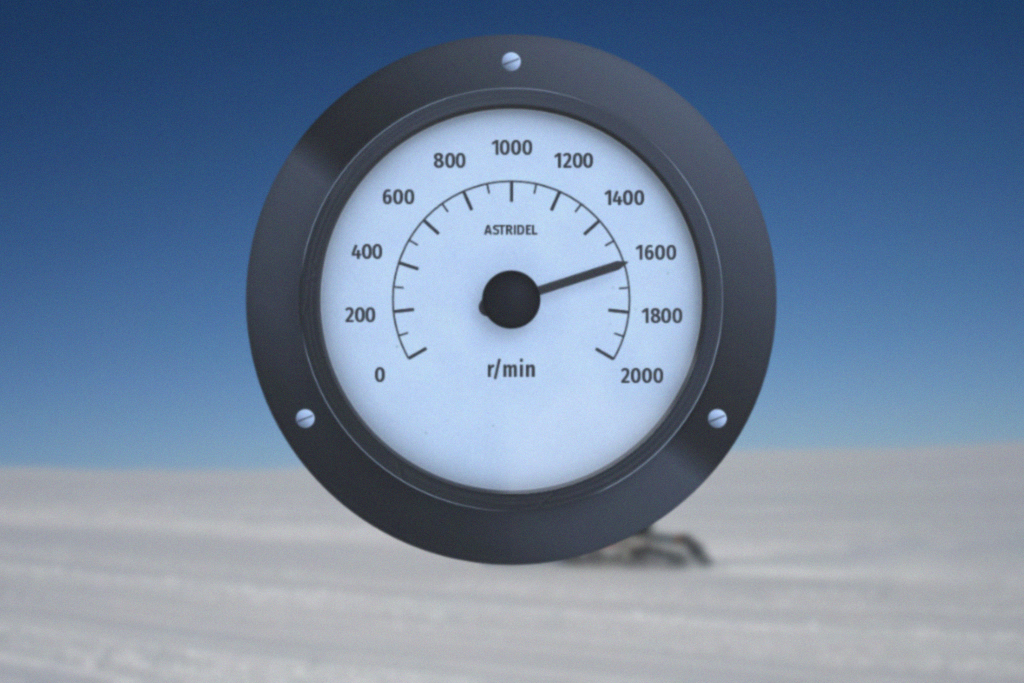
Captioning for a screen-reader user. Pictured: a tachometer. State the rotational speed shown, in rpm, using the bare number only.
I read 1600
